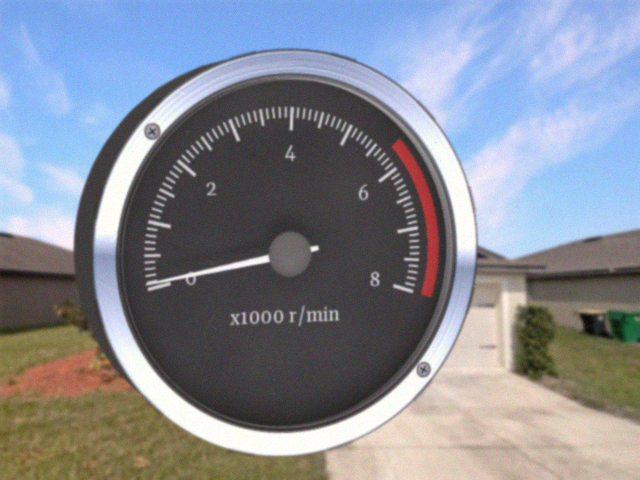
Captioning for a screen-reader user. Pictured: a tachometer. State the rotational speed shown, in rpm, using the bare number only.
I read 100
